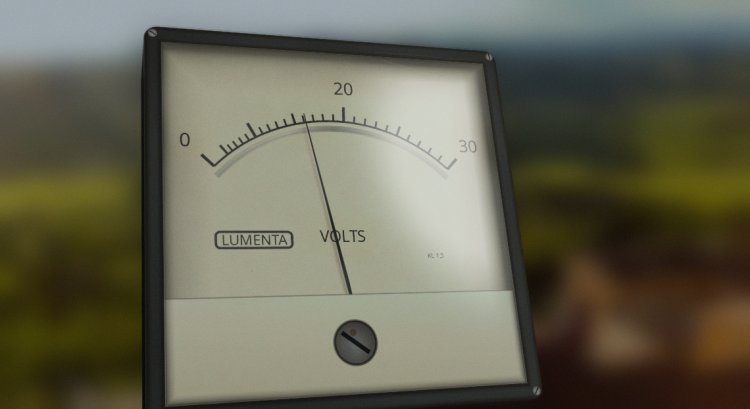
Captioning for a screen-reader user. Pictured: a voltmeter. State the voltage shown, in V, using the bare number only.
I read 16
